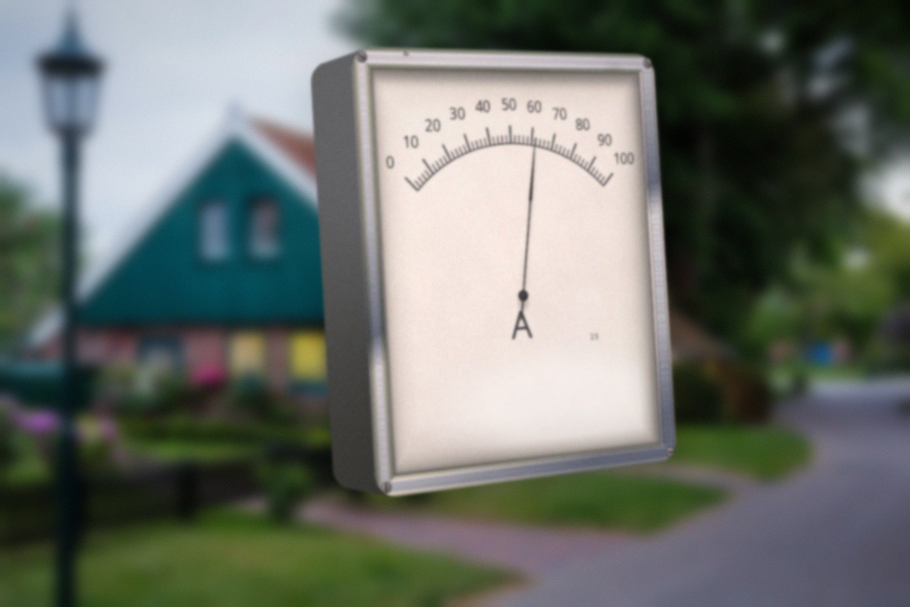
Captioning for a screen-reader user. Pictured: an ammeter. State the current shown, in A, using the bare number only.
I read 60
